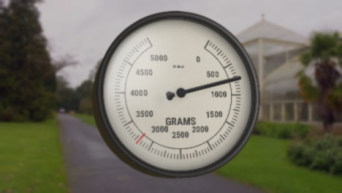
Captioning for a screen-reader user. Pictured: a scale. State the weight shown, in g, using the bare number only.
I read 750
